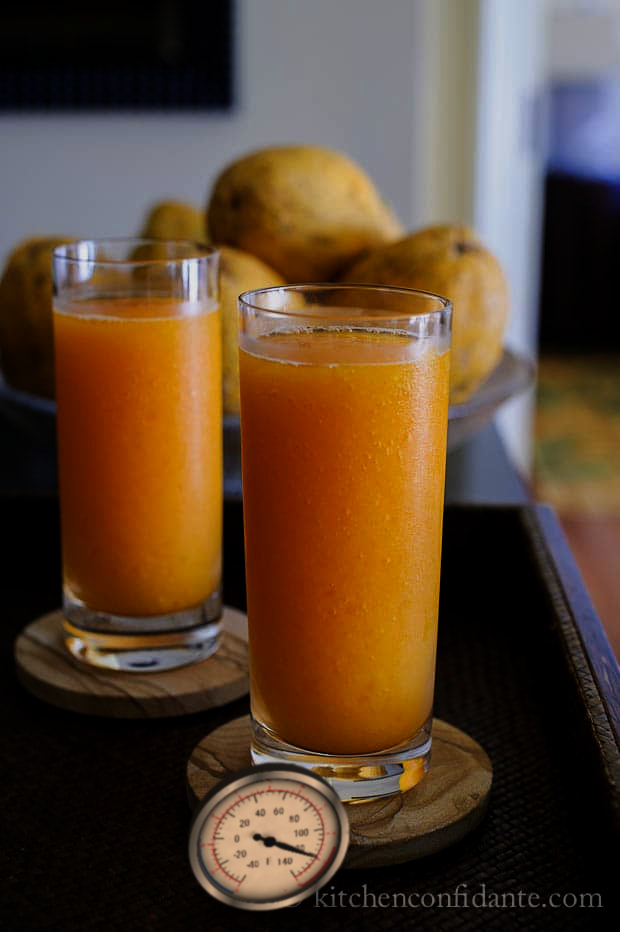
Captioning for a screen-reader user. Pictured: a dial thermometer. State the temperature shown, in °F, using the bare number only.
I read 120
